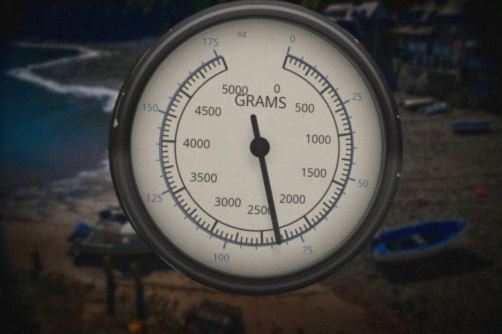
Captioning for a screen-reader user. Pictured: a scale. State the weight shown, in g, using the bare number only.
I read 2350
